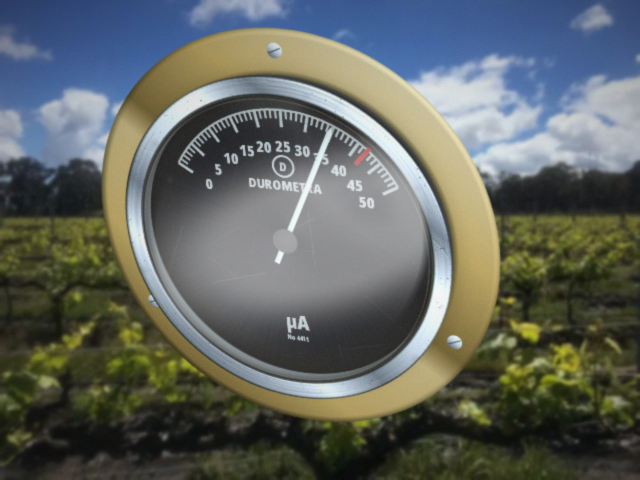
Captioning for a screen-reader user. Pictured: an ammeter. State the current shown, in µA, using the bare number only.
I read 35
